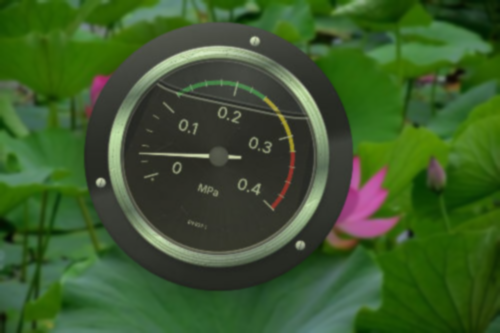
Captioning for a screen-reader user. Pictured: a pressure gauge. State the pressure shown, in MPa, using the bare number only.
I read 0.03
